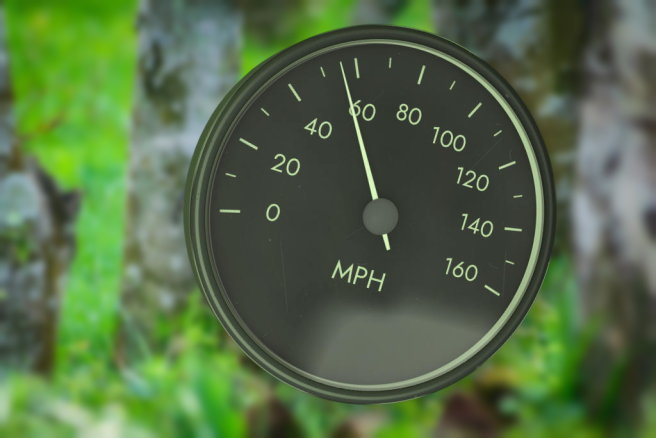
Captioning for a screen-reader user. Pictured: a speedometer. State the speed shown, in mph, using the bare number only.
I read 55
